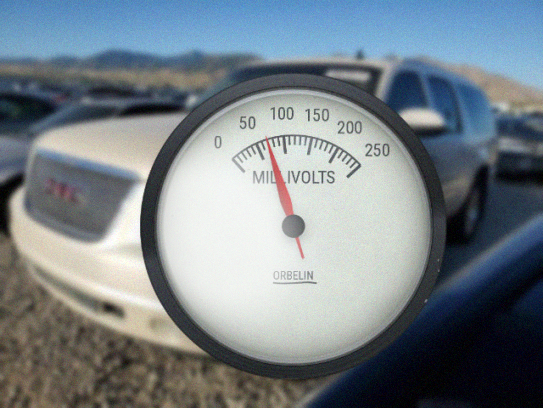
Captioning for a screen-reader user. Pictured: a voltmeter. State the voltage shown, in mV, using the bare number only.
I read 70
